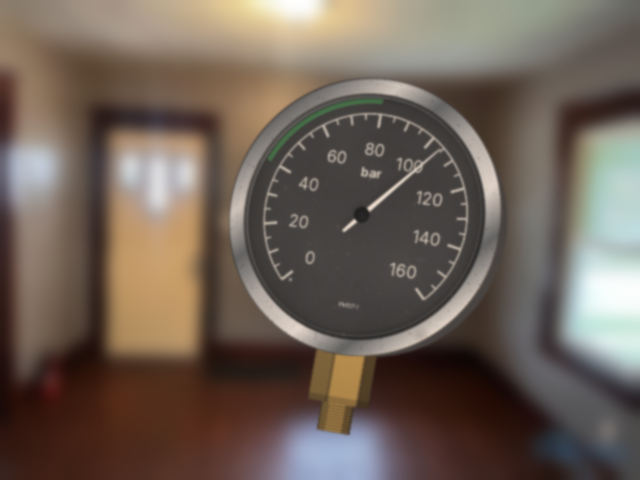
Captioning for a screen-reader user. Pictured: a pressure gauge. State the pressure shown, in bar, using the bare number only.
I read 105
